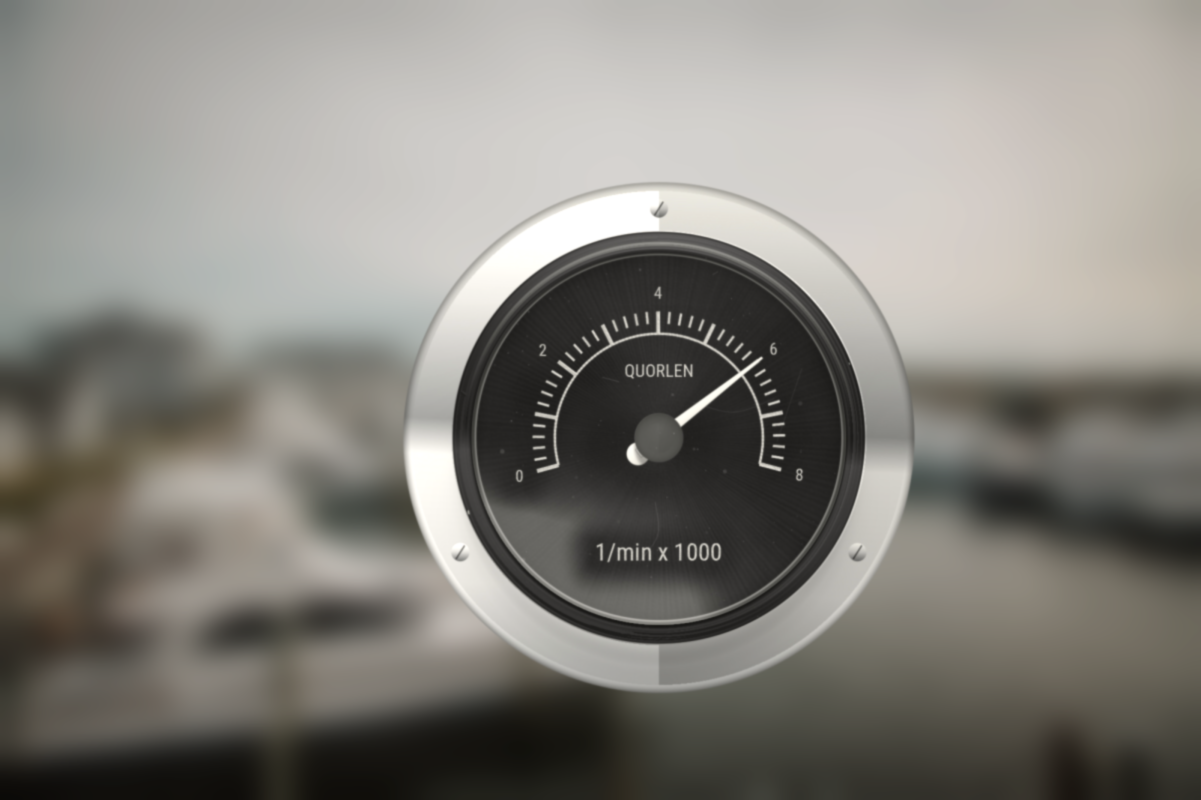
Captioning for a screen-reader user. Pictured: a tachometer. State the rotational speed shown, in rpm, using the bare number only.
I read 6000
